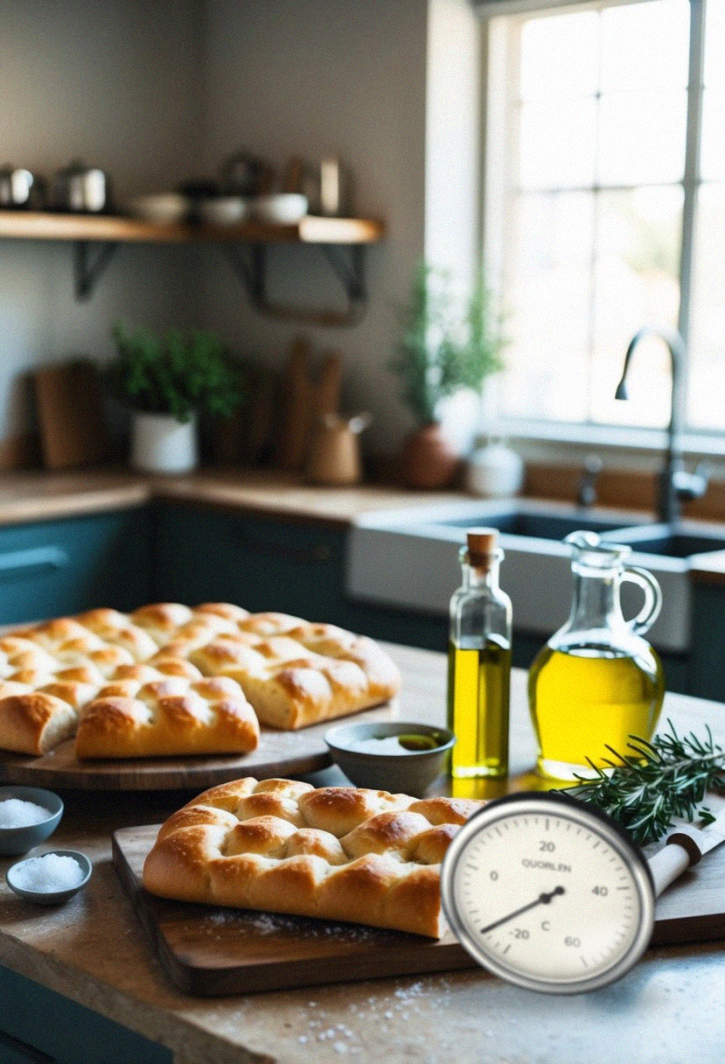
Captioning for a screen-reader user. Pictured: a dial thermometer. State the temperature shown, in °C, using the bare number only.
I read -14
